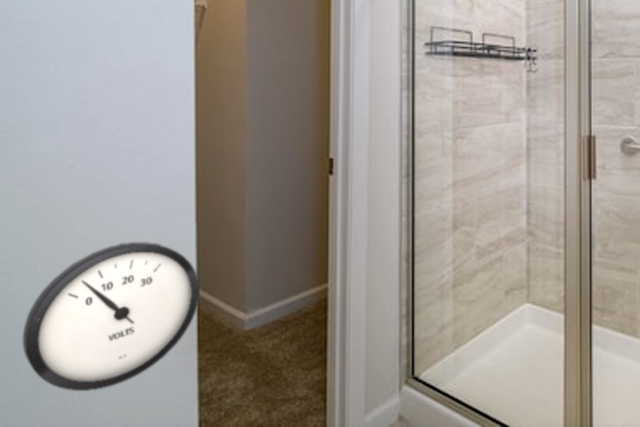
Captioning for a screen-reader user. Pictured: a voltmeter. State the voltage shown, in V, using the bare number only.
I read 5
